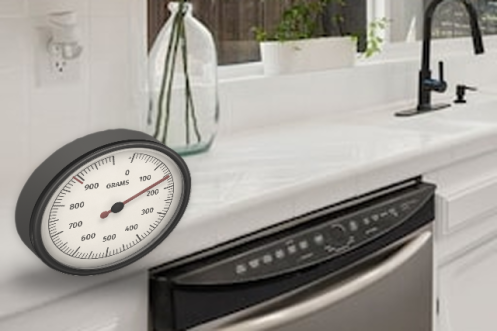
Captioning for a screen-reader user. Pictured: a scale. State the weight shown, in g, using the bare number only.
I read 150
